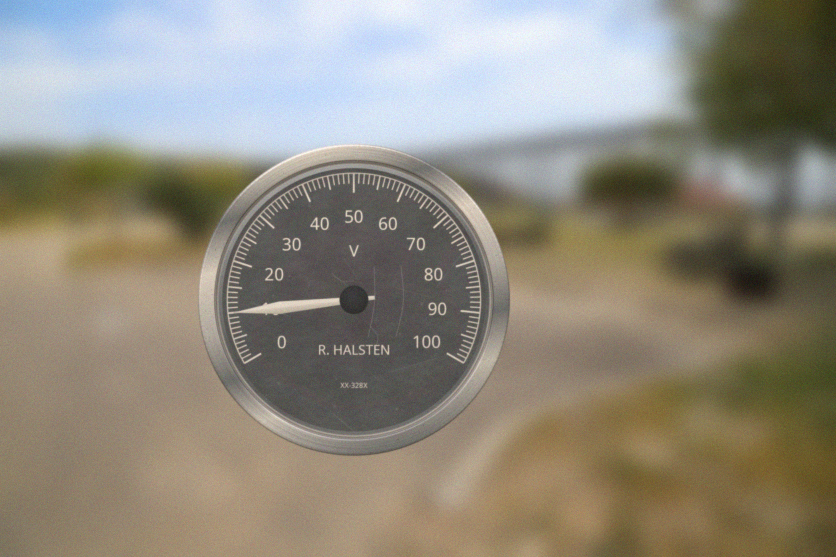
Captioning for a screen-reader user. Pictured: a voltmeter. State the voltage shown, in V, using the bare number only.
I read 10
